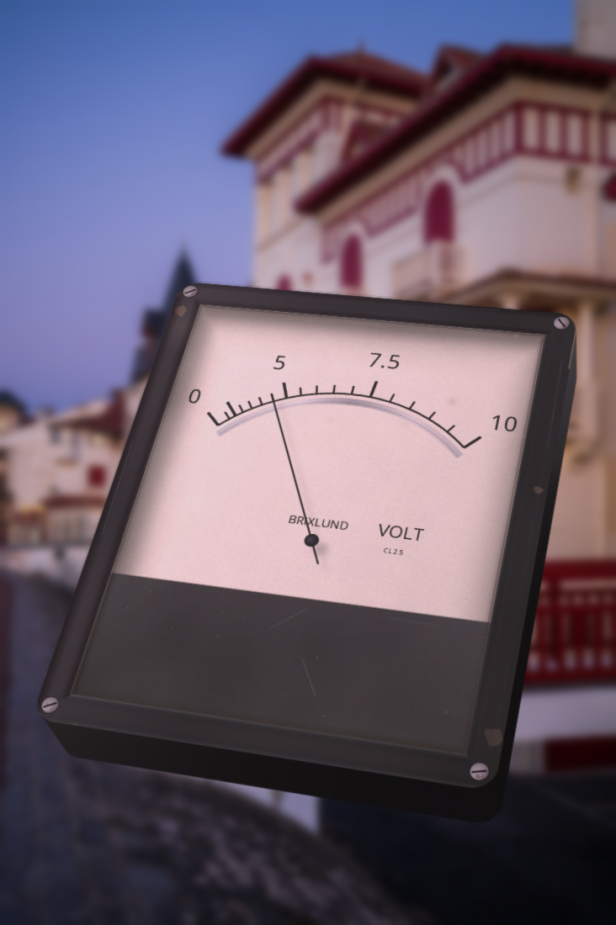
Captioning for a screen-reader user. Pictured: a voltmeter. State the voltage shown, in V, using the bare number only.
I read 4.5
